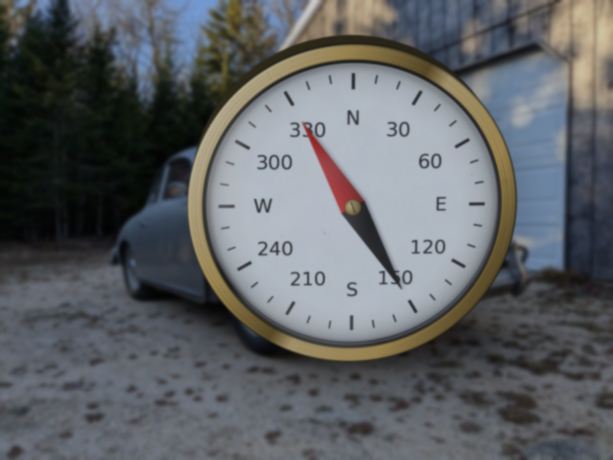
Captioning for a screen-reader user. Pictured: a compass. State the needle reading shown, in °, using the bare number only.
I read 330
